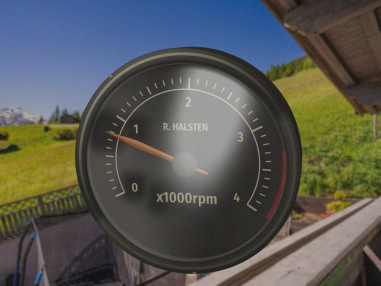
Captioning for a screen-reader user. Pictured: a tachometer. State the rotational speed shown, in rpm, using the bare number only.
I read 800
